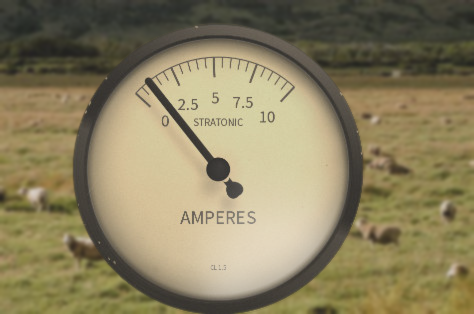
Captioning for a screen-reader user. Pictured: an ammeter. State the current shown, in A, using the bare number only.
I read 1
